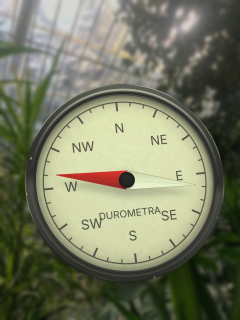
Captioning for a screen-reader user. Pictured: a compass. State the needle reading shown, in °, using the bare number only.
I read 280
